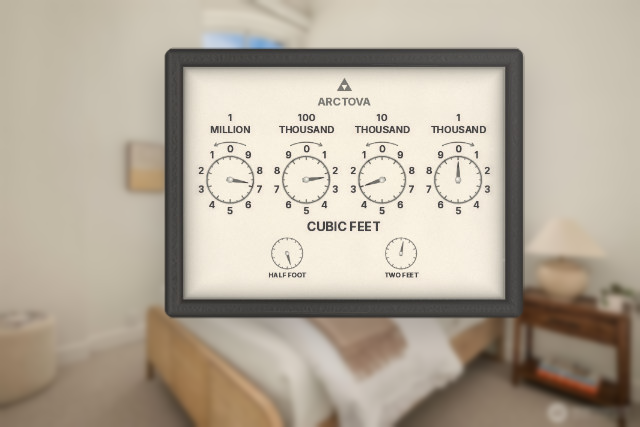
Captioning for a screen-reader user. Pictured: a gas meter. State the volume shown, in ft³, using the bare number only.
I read 723000
